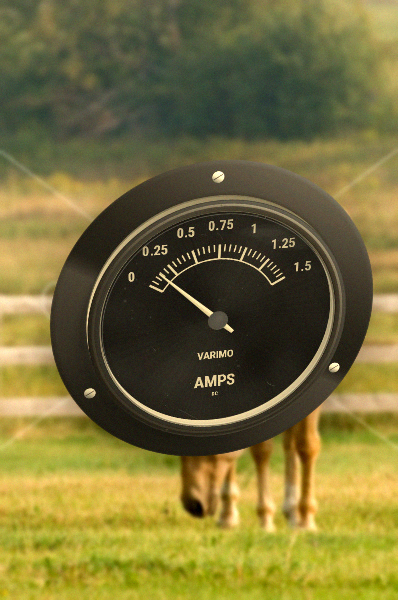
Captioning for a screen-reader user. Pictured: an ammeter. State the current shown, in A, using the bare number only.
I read 0.15
